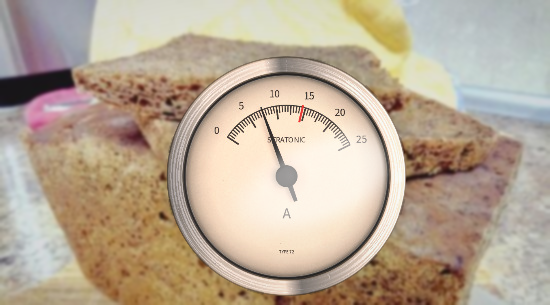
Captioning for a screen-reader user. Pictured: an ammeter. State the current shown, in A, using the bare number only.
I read 7.5
